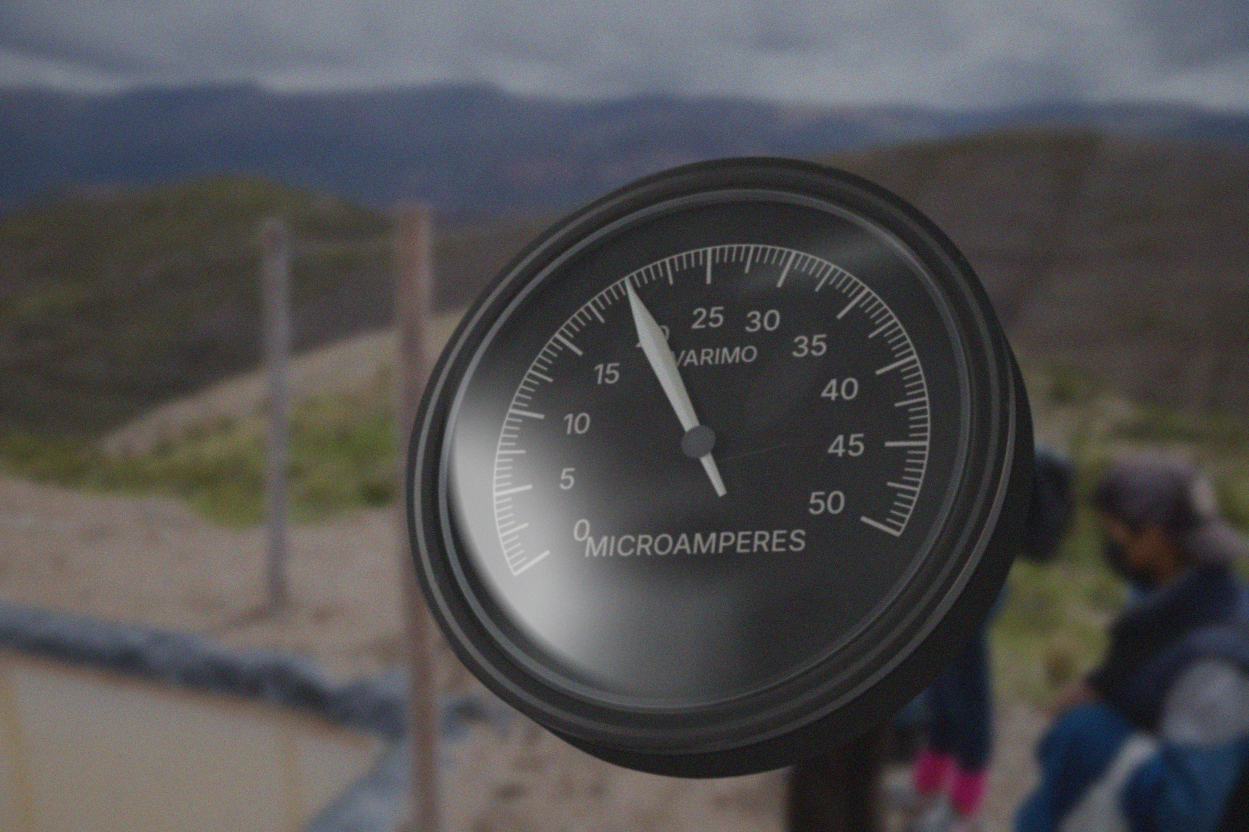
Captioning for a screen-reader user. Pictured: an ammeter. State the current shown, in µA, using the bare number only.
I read 20
